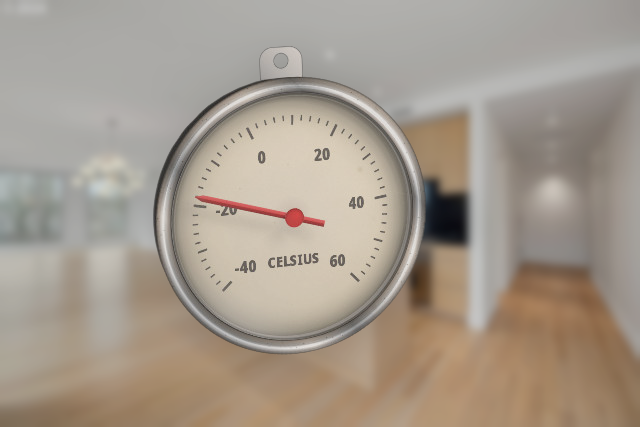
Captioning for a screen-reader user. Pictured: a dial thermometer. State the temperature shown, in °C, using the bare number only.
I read -18
